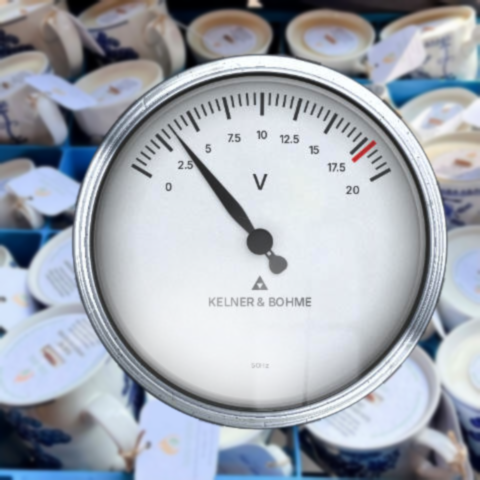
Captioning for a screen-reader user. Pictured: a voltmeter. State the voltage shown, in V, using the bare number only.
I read 3.5
